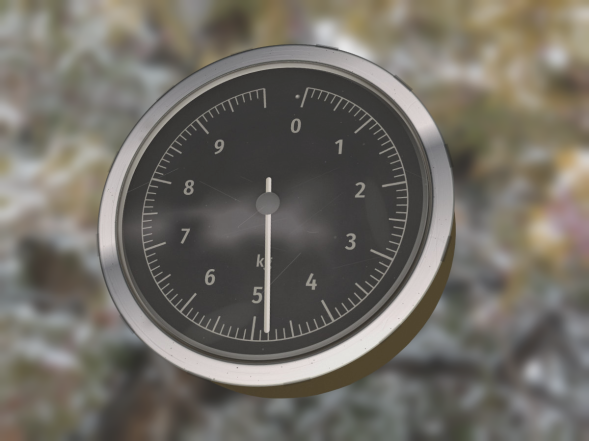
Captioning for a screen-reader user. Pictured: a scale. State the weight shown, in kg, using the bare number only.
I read 4.8
